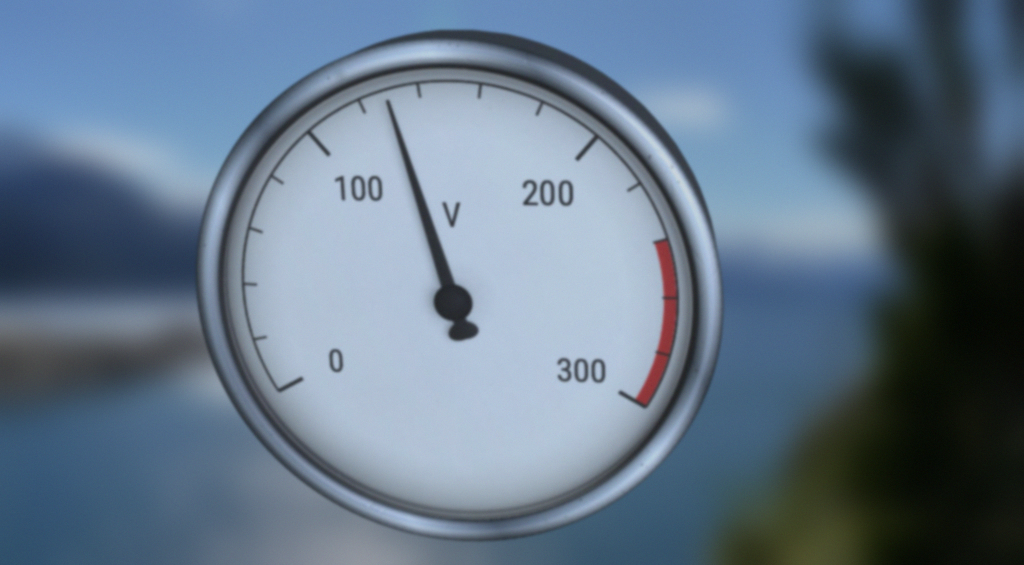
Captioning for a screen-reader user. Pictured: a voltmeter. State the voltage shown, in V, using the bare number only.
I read 130
